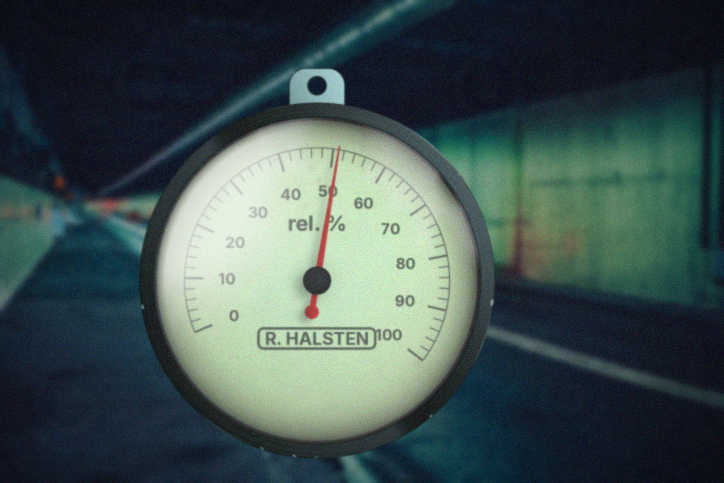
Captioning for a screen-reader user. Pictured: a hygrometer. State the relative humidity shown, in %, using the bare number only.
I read 51
